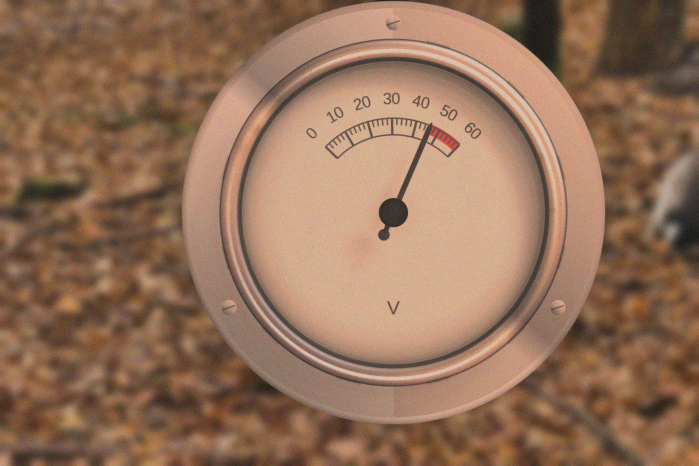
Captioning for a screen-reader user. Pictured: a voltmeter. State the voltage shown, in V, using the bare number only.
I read 46
